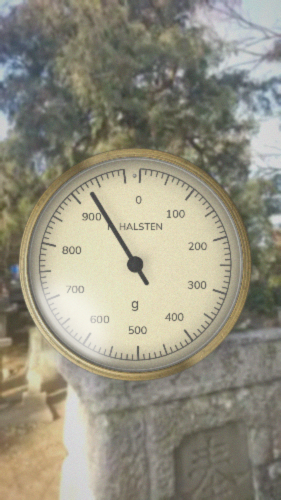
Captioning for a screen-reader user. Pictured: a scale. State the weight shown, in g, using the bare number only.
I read 930
